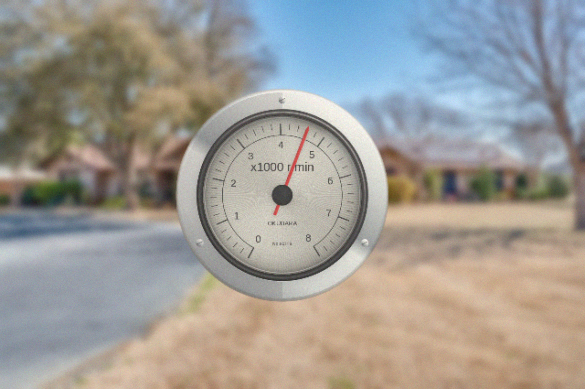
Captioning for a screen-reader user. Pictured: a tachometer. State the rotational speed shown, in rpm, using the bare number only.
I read 4600
